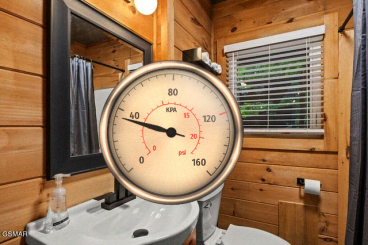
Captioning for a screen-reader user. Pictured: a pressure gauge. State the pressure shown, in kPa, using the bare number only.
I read 35
